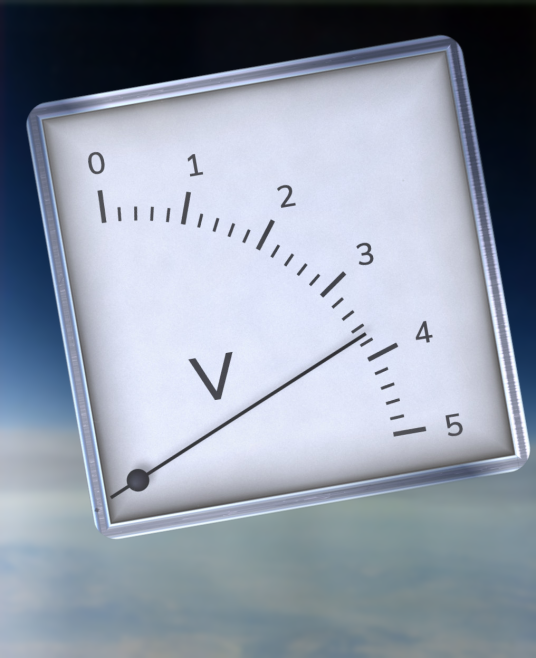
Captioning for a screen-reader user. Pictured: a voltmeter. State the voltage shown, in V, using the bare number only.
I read 3.7
